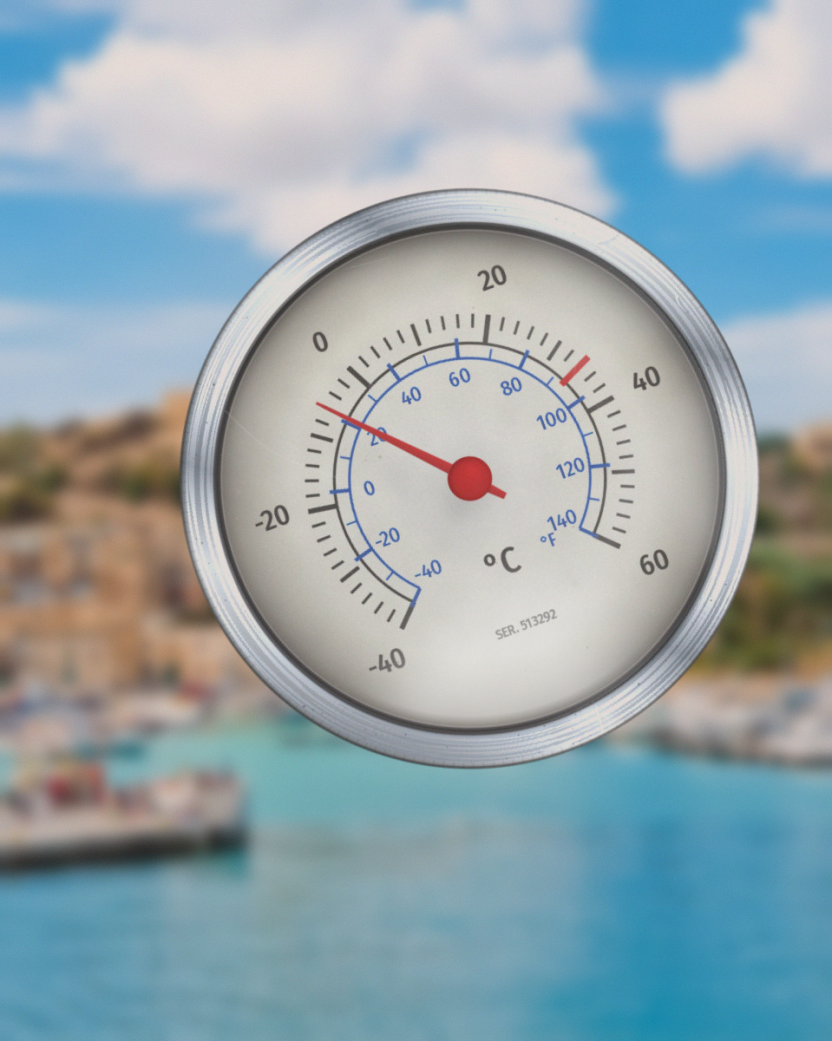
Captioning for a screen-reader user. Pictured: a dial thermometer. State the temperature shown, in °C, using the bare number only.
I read -6
